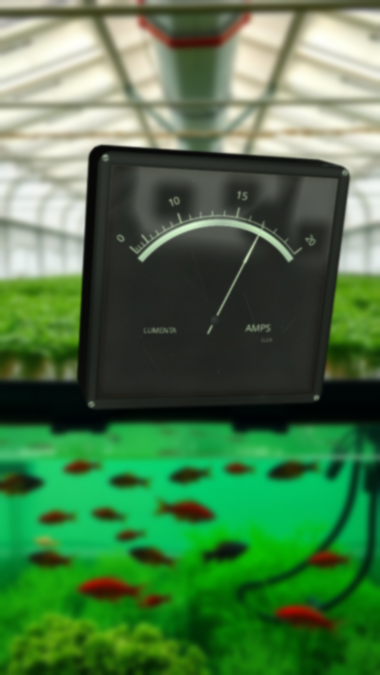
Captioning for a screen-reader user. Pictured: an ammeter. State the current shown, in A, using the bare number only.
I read 17
